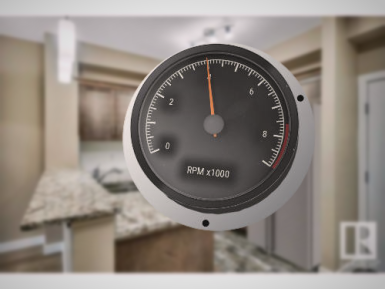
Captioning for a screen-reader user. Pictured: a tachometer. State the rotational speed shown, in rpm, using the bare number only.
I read 4000
